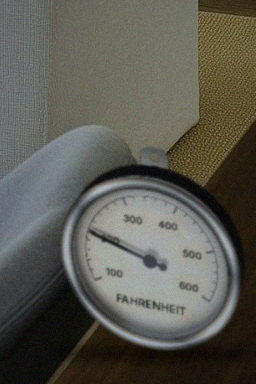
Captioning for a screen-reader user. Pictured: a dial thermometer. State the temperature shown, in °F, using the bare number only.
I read 200
